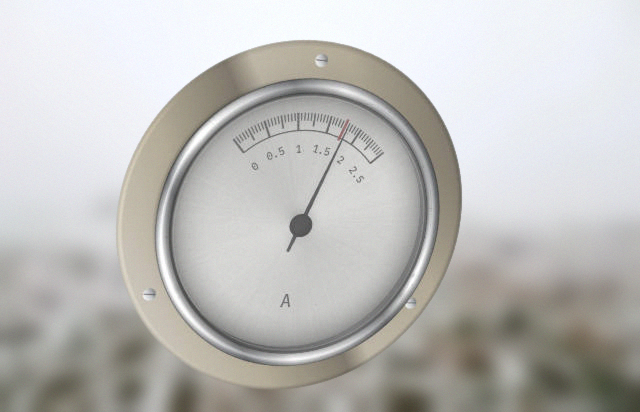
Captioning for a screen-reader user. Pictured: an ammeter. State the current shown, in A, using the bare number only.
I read 1.75
